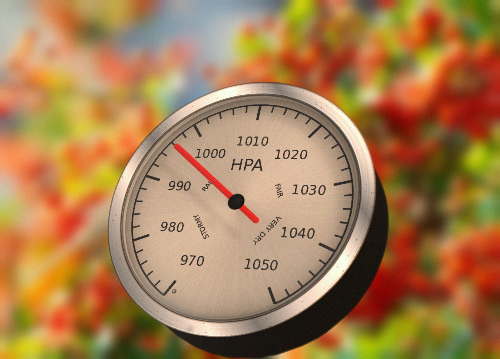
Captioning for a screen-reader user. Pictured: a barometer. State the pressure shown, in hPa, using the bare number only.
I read 996
